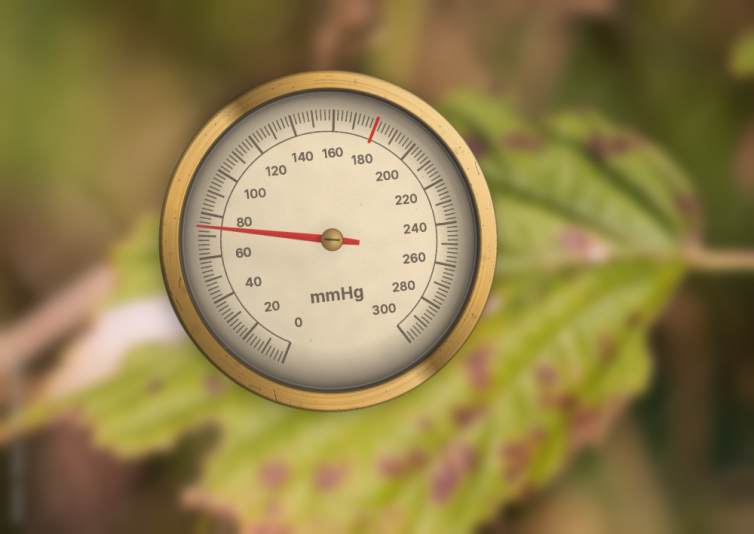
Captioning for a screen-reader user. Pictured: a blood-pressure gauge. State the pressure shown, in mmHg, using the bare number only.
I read 74
